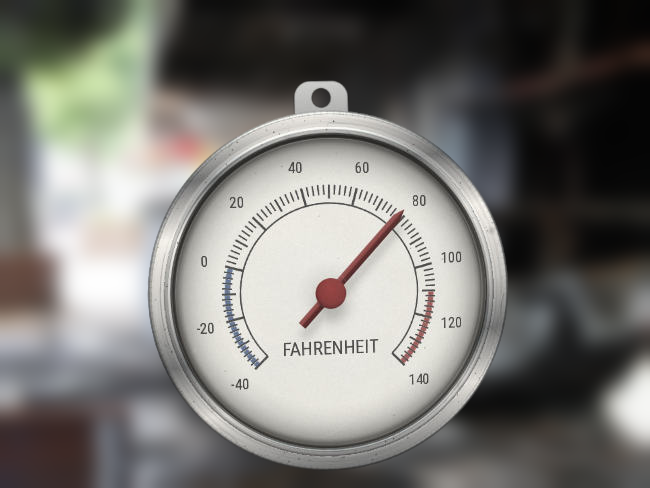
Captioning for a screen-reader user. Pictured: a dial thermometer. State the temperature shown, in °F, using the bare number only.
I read 78
